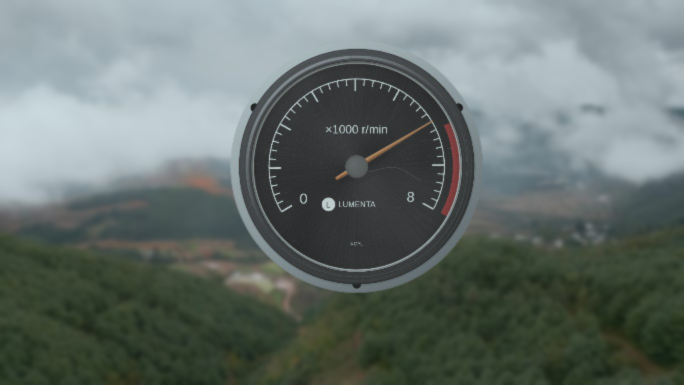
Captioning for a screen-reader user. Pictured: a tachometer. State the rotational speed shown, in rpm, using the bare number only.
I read 6000
